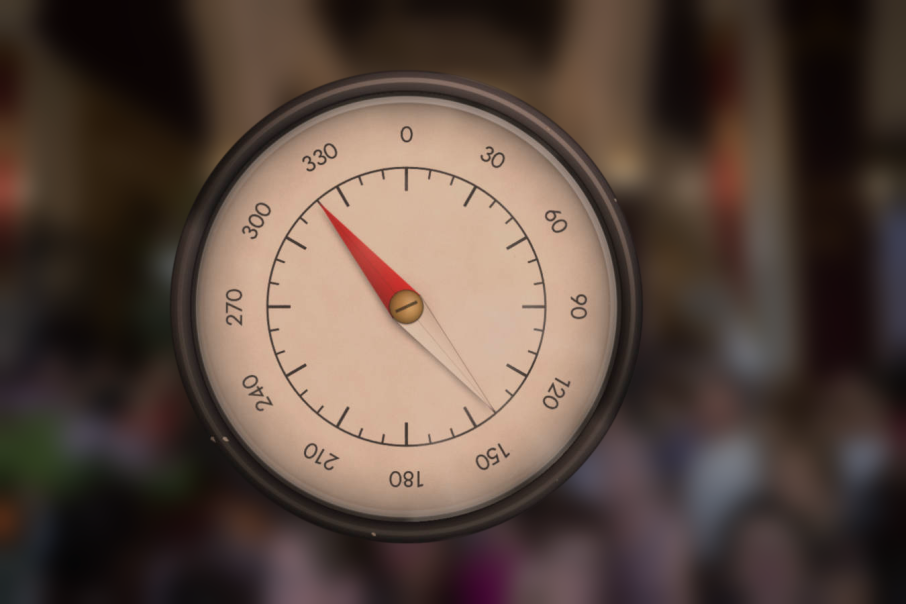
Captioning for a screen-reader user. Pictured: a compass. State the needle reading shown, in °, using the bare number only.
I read 320
